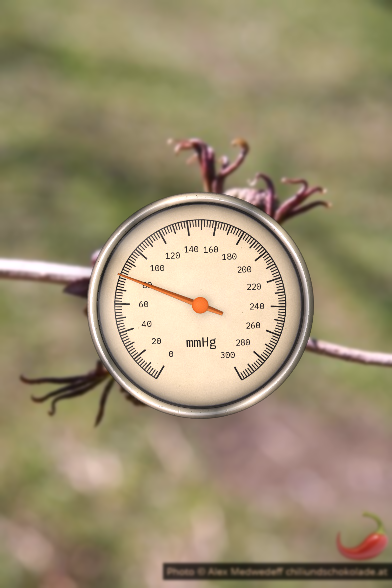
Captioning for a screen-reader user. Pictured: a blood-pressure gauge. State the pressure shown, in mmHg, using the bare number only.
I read 80
